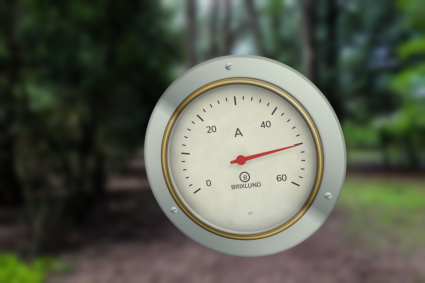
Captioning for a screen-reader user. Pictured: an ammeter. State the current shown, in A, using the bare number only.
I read 50
